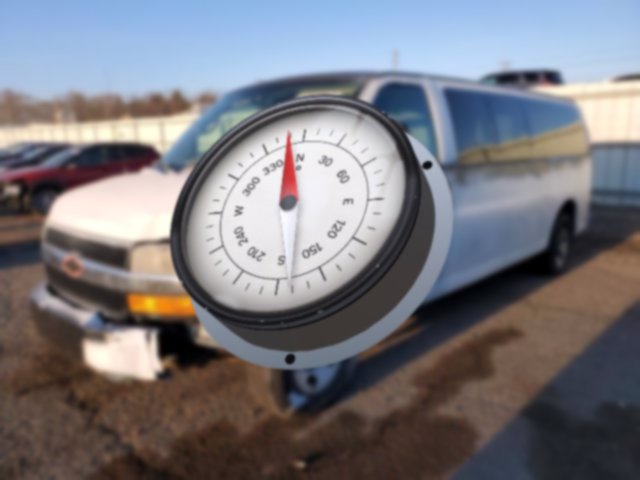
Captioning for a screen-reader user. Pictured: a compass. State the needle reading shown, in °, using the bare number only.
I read 350
